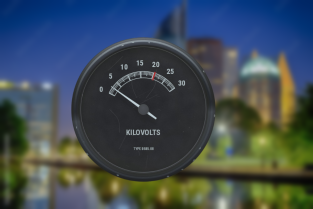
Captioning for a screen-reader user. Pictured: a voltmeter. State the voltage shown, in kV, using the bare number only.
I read 2.5
